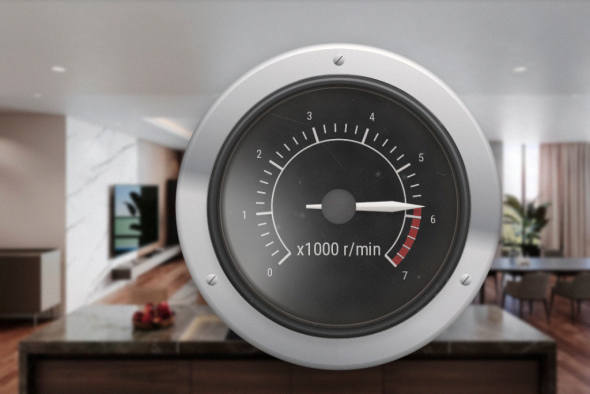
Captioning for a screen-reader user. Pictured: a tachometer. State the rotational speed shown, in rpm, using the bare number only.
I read 5800
